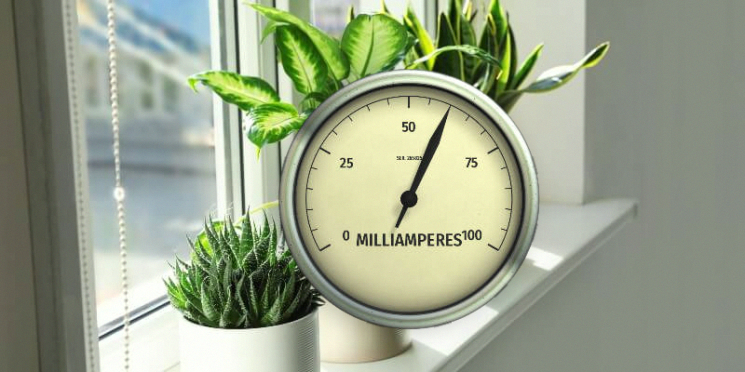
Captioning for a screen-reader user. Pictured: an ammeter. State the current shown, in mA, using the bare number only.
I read 60
